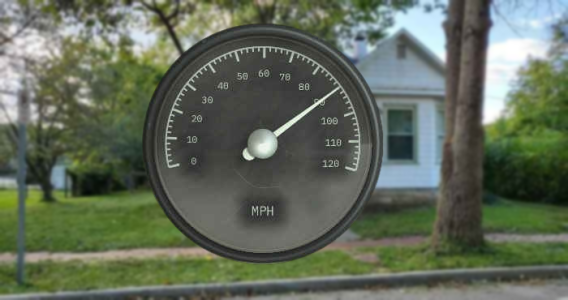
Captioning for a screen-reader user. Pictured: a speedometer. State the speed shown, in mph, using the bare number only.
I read 90
